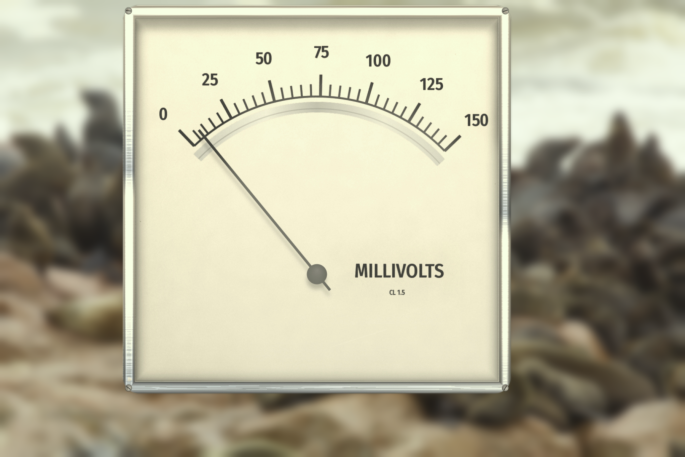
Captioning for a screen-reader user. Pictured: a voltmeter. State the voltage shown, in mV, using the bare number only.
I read 7.5
